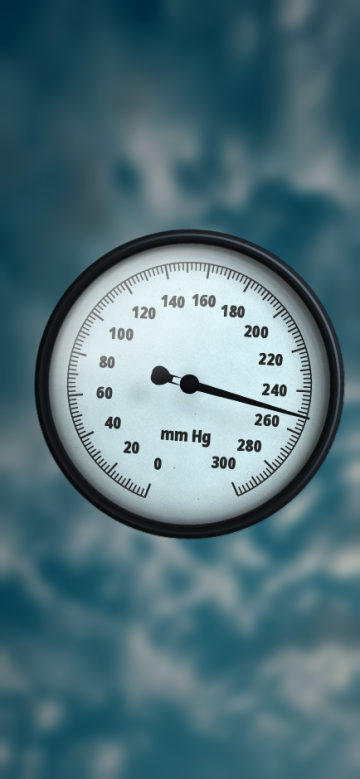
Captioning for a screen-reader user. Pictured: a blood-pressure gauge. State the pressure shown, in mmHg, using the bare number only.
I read 252
